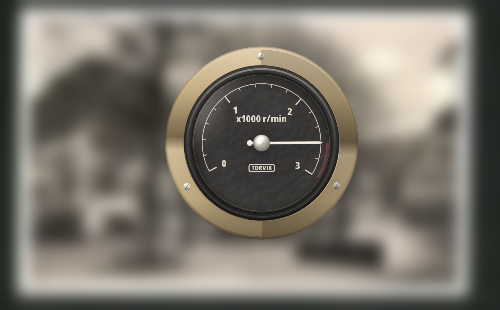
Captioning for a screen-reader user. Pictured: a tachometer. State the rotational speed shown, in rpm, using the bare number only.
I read 2600
